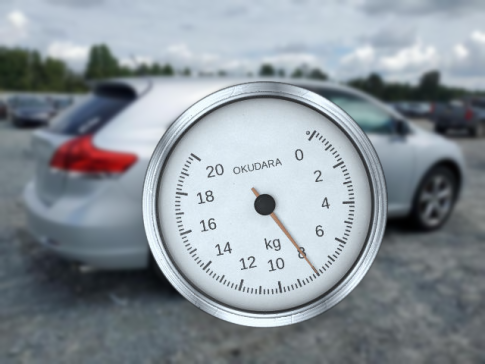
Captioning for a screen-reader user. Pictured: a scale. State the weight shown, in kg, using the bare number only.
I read 8
